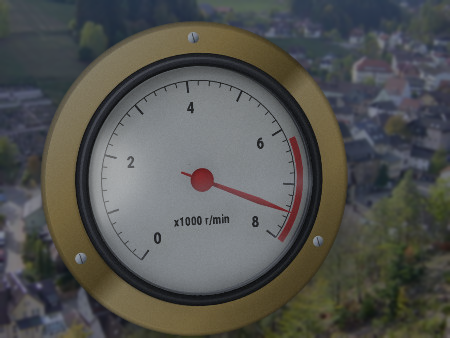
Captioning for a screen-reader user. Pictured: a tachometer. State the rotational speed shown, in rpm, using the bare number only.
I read 7500
